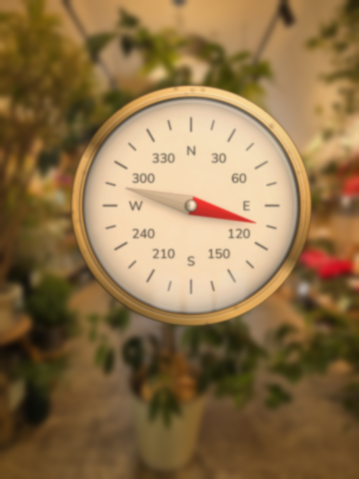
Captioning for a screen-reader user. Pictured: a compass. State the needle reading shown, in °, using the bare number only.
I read 105
